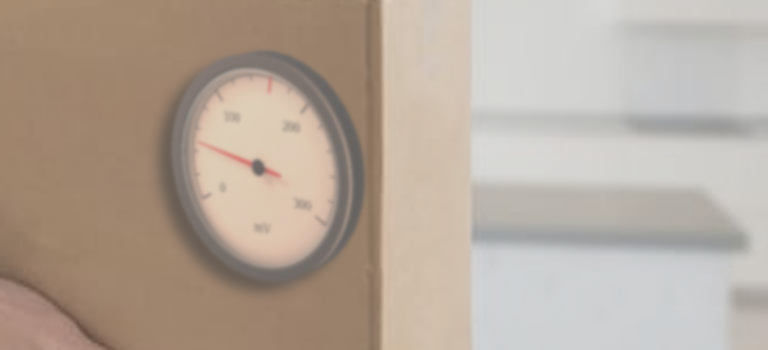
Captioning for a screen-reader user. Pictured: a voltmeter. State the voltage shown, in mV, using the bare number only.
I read 50
